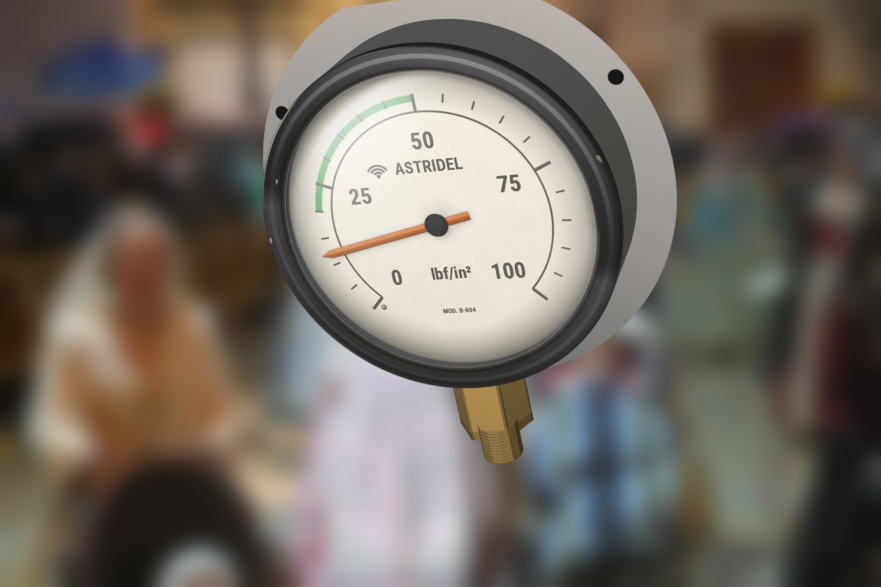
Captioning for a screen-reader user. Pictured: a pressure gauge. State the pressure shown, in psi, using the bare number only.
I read 12.5
